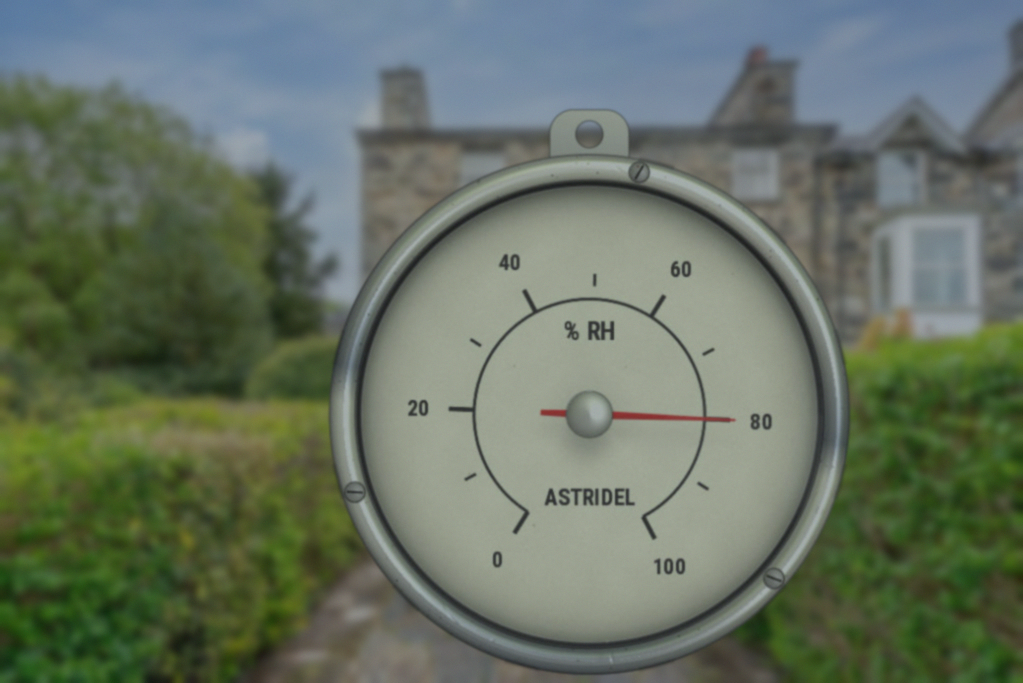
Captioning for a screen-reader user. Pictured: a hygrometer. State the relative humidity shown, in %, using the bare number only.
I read 80
